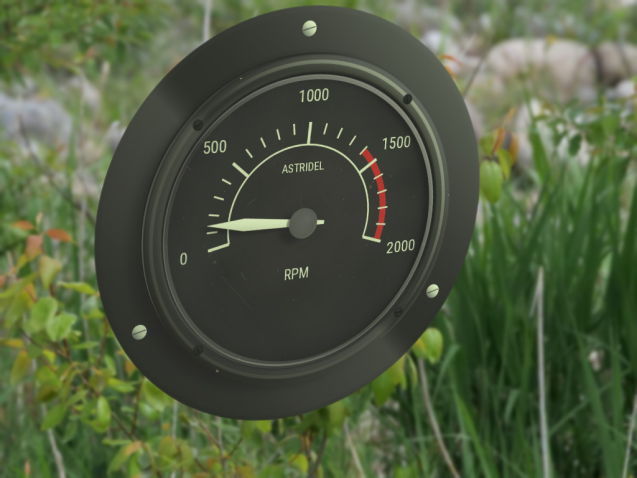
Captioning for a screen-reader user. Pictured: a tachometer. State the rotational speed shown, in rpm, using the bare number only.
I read 150
